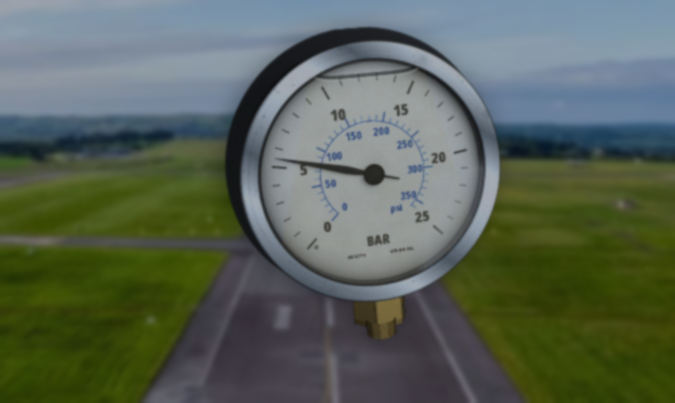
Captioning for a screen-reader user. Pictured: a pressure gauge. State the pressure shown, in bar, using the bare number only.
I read 5.5
